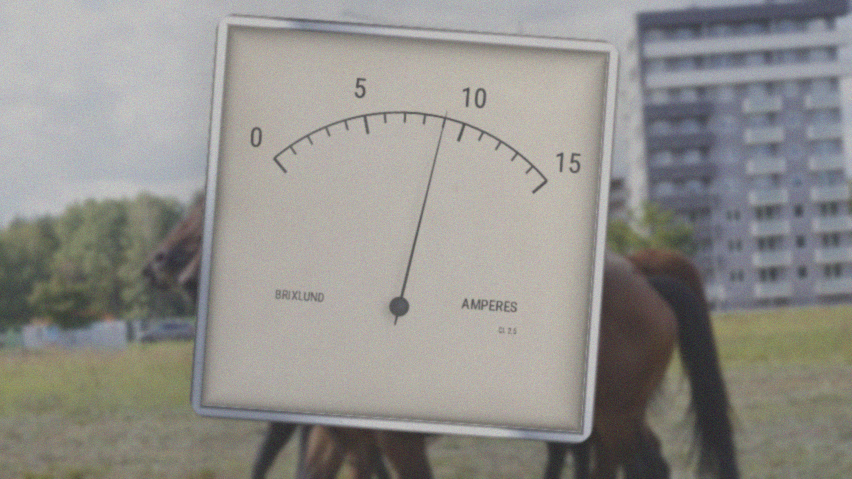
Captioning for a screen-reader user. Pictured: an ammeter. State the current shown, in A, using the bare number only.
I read 9
